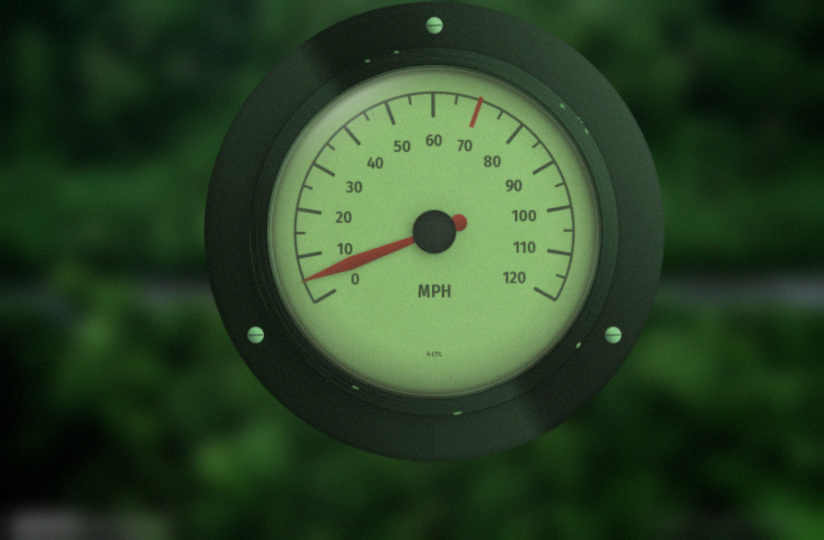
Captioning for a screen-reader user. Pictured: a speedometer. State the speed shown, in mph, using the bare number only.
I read 5
